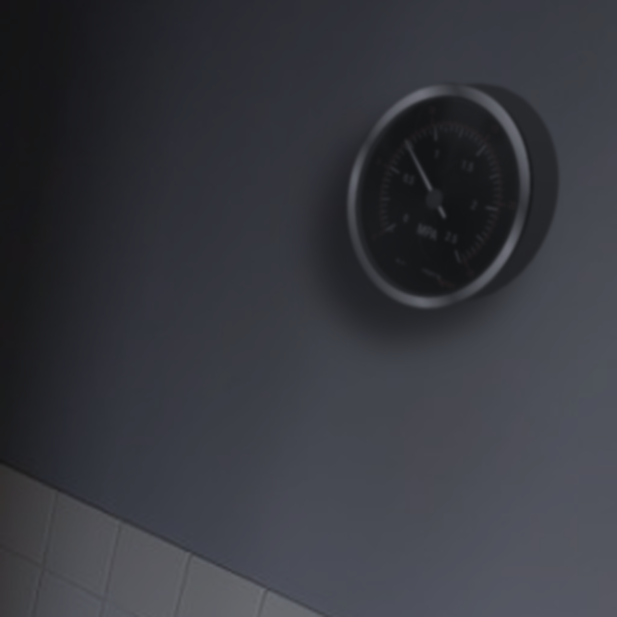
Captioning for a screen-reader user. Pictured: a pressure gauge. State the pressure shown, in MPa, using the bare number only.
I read 0.75
